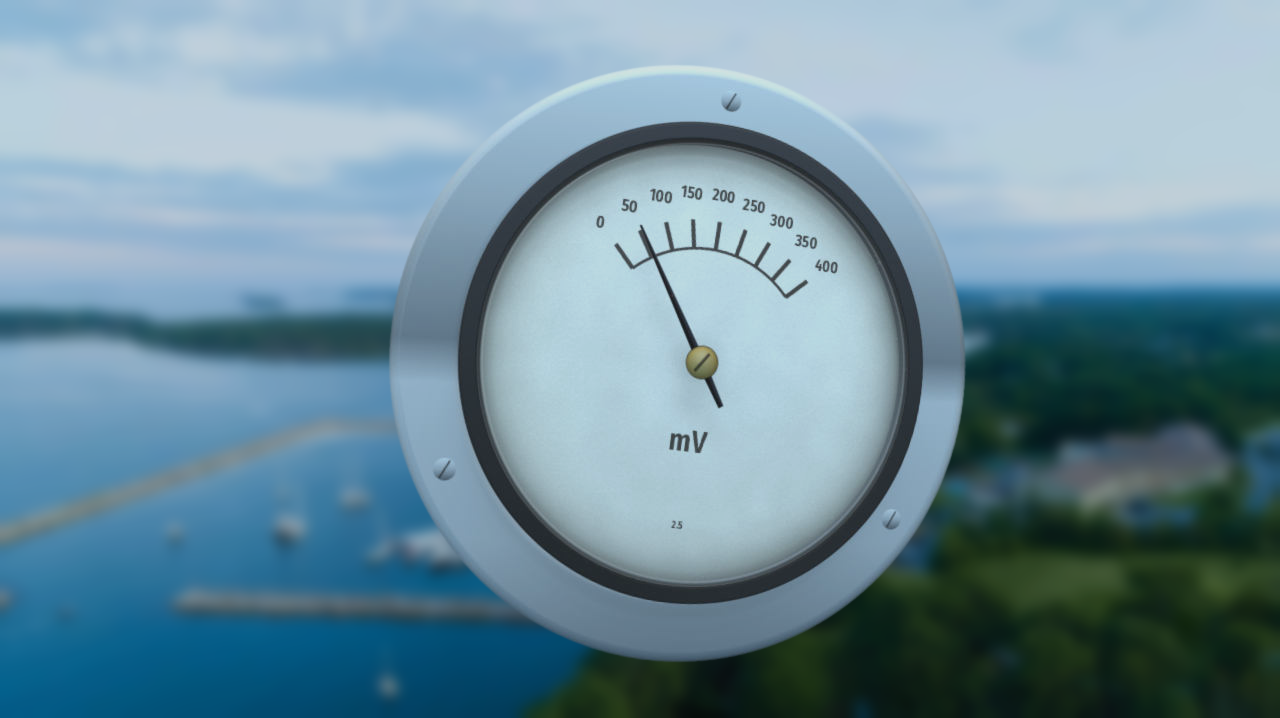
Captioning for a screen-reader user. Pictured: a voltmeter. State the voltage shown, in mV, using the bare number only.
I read 50
